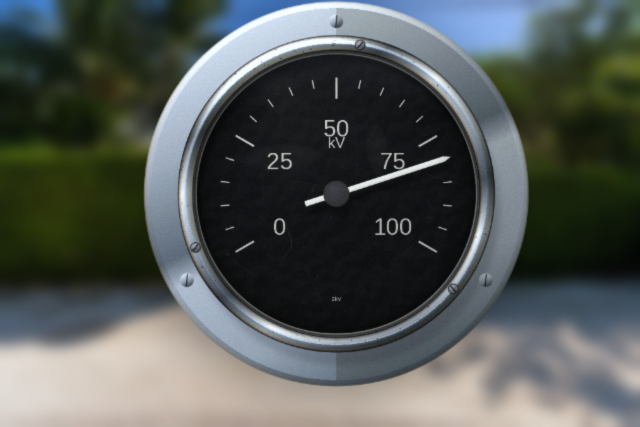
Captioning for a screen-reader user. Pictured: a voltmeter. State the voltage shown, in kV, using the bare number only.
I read 80
